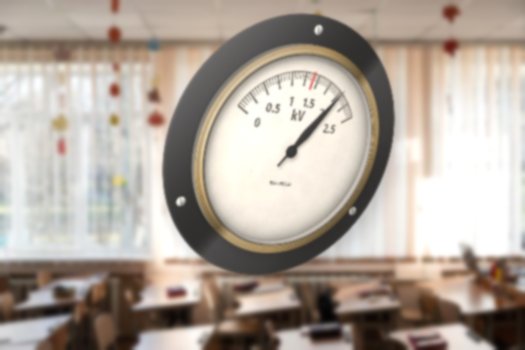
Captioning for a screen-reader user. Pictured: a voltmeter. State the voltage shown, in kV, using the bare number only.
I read 2
